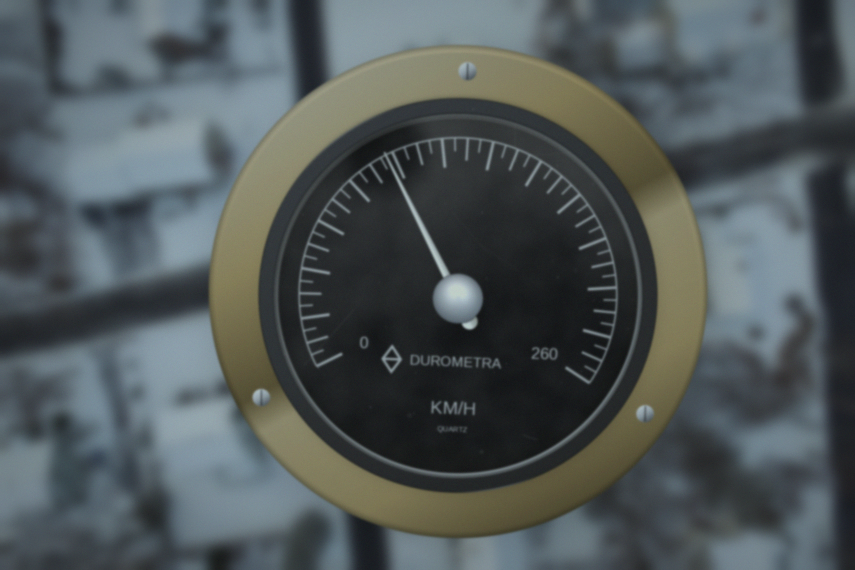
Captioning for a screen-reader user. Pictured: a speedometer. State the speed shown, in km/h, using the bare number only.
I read 97.5
